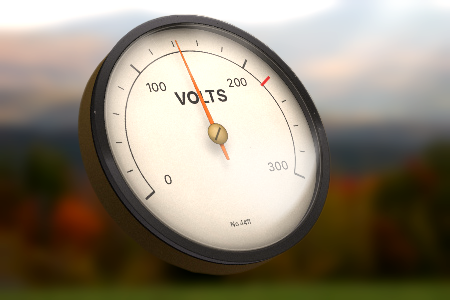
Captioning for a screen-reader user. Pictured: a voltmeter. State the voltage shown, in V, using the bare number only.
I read 140
